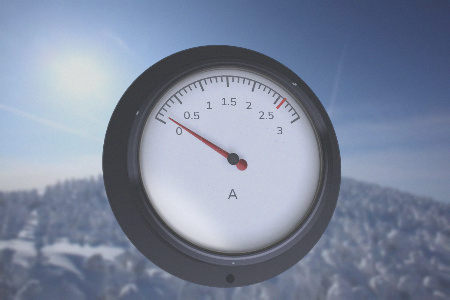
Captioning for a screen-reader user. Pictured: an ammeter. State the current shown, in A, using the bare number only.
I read 0.1
